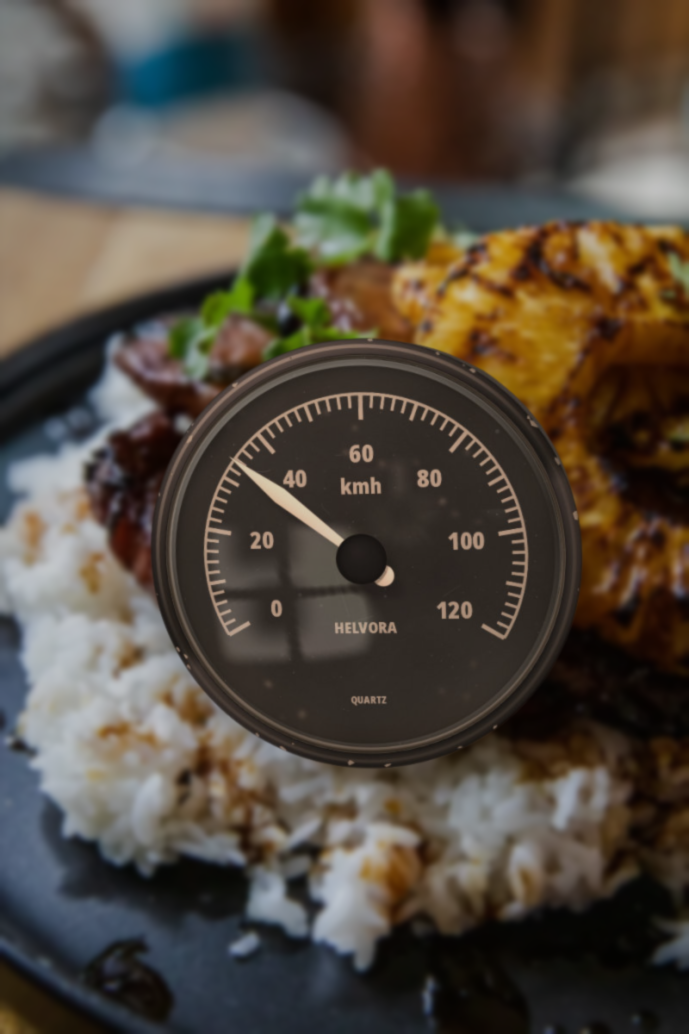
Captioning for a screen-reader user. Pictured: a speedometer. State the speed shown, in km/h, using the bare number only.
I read 34
